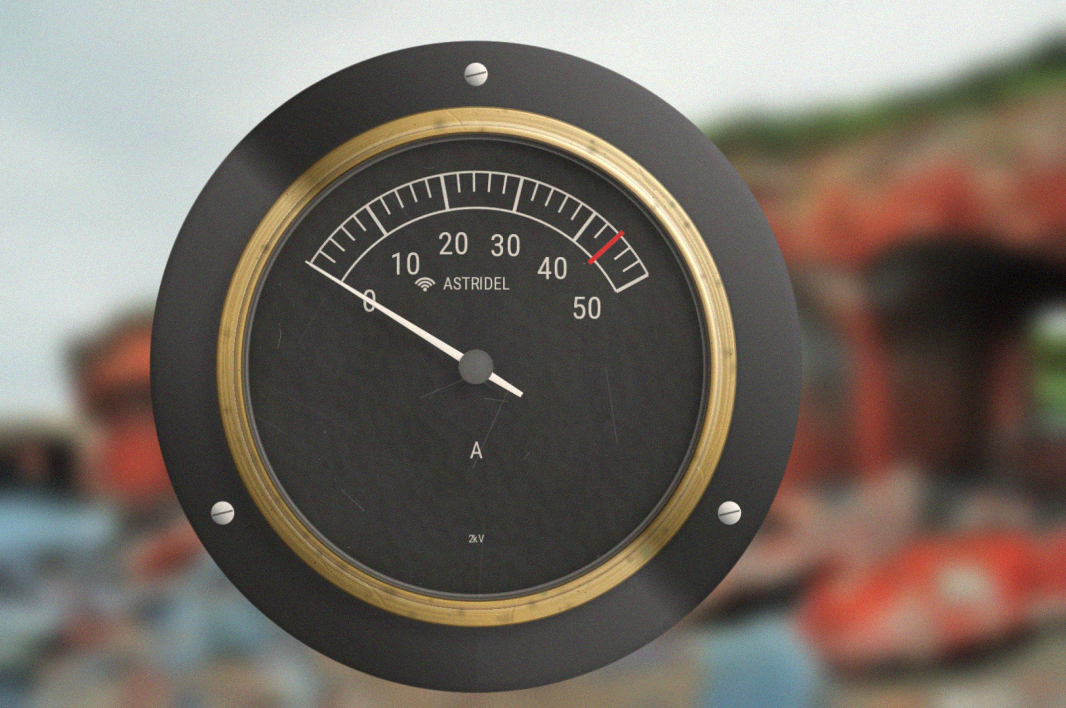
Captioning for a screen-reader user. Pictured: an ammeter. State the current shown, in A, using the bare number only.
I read 0
